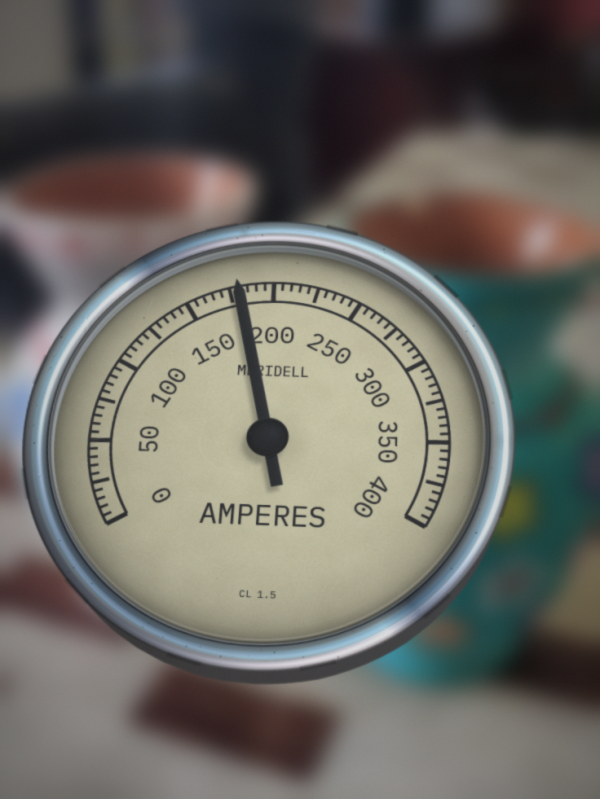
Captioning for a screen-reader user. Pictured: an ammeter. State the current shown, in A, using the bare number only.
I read 180
